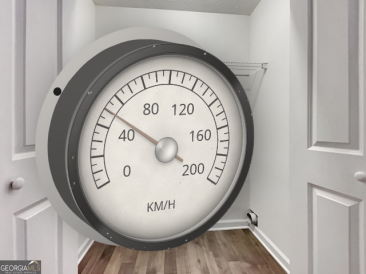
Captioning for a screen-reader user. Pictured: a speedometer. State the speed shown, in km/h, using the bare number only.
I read 50
